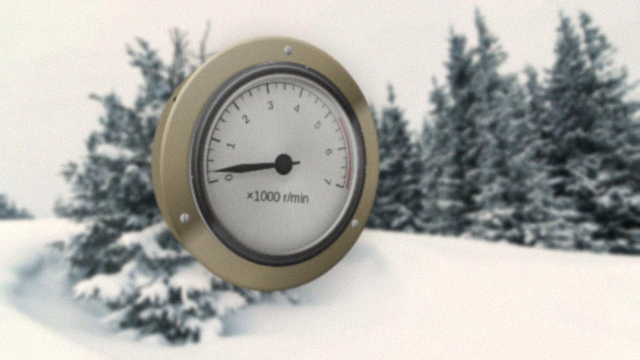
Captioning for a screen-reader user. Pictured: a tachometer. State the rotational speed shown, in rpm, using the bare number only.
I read 250
